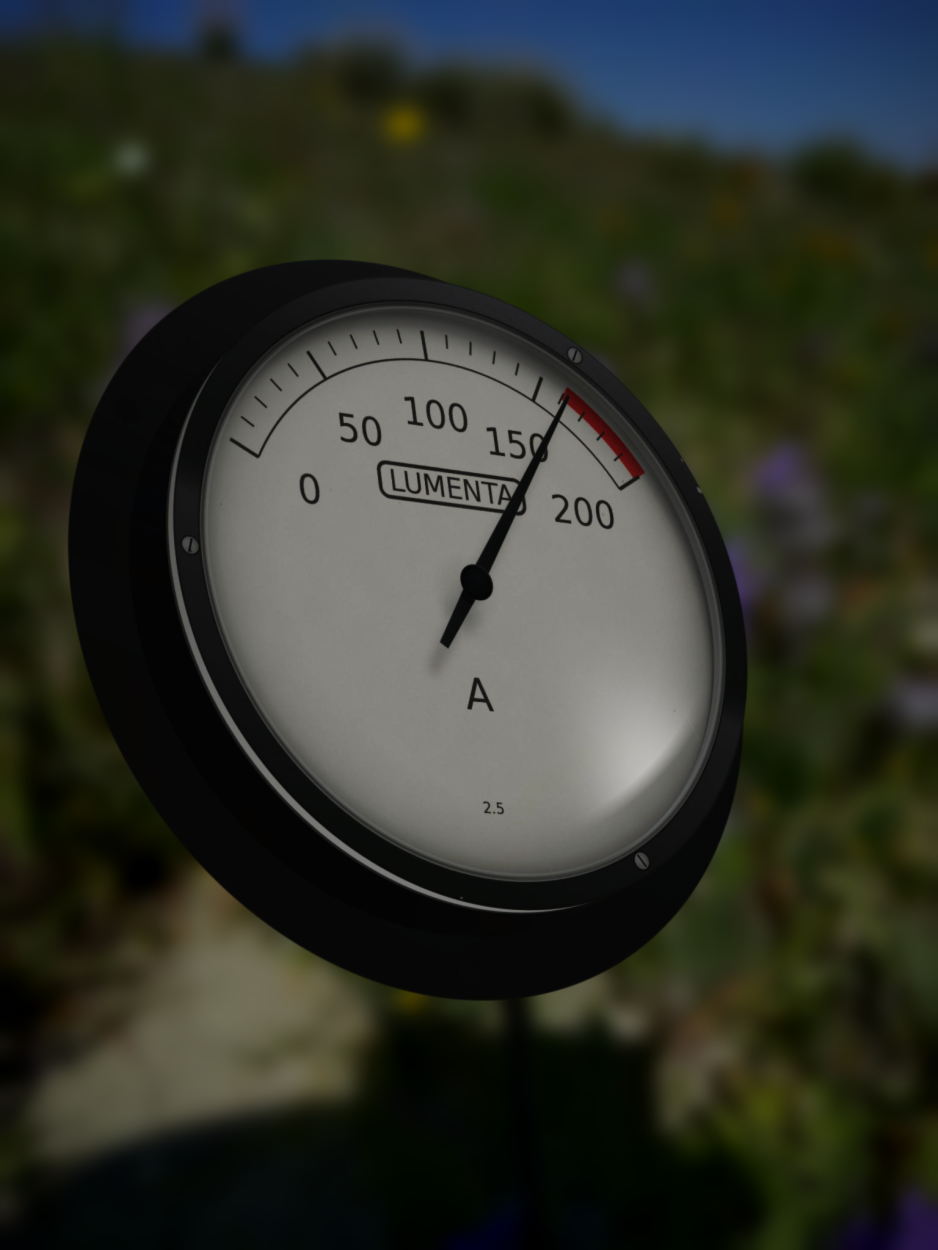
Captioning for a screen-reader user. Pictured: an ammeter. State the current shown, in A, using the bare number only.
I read 160
